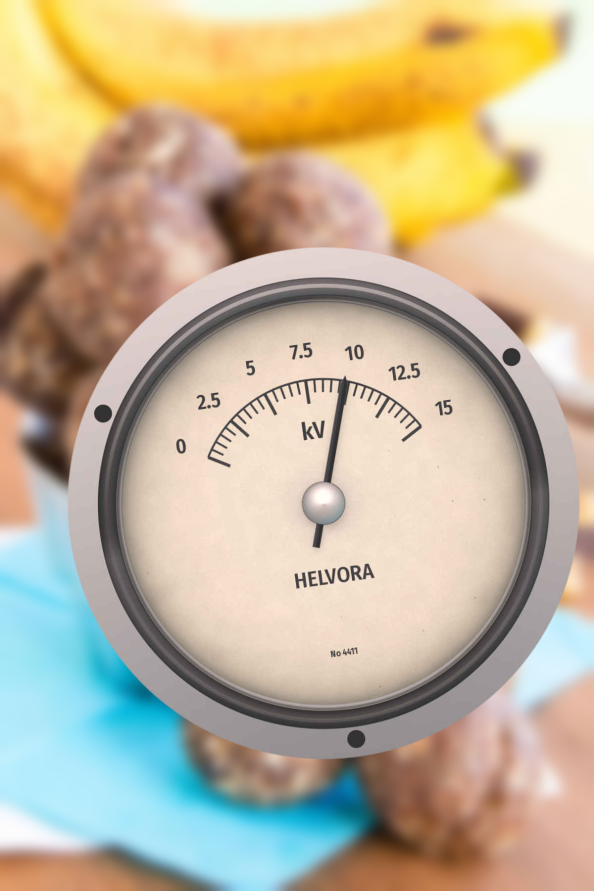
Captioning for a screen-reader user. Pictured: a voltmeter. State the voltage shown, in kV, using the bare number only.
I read 9.75
